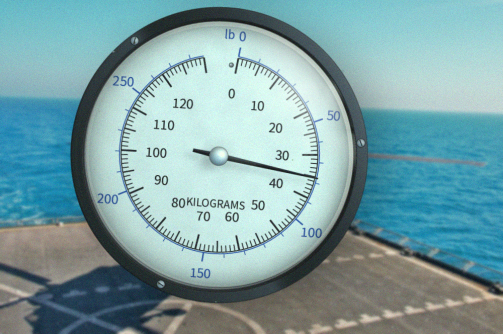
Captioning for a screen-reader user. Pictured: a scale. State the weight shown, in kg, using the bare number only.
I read 35
